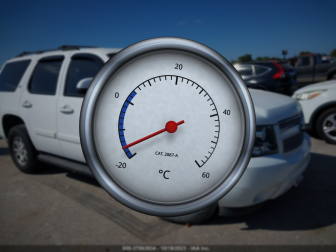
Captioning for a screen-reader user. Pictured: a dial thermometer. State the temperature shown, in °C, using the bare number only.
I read -16
